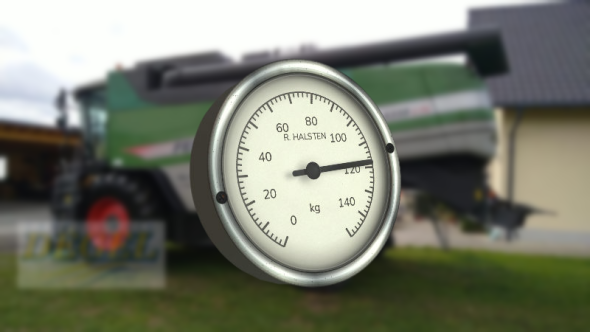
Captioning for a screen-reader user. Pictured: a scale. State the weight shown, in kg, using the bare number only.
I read 118
